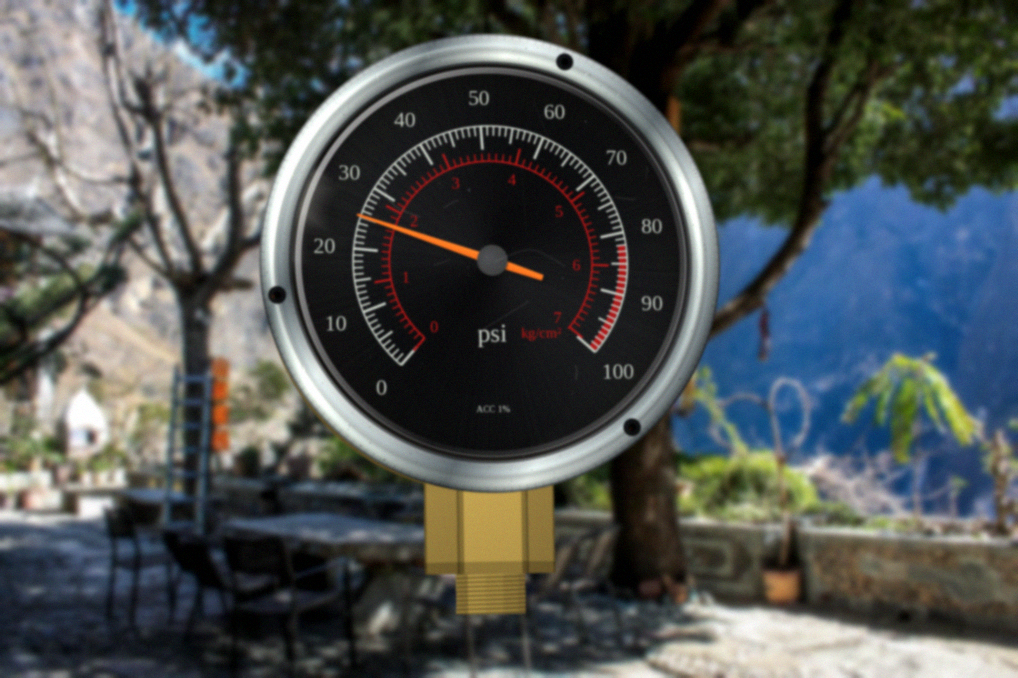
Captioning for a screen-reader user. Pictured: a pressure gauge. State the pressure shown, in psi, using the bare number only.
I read 25
